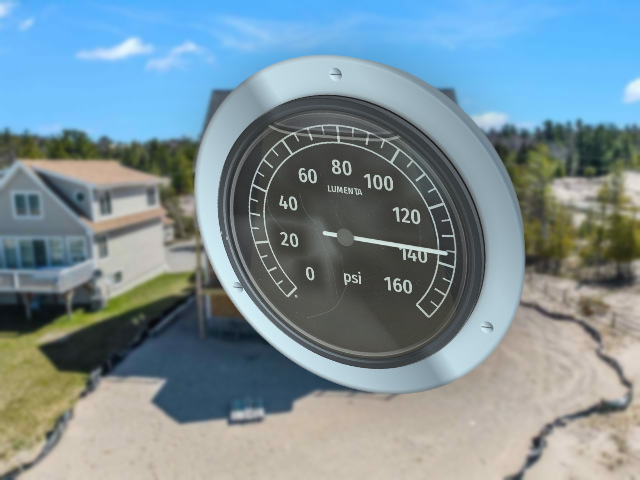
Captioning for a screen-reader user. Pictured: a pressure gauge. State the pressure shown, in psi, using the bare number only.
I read 135
